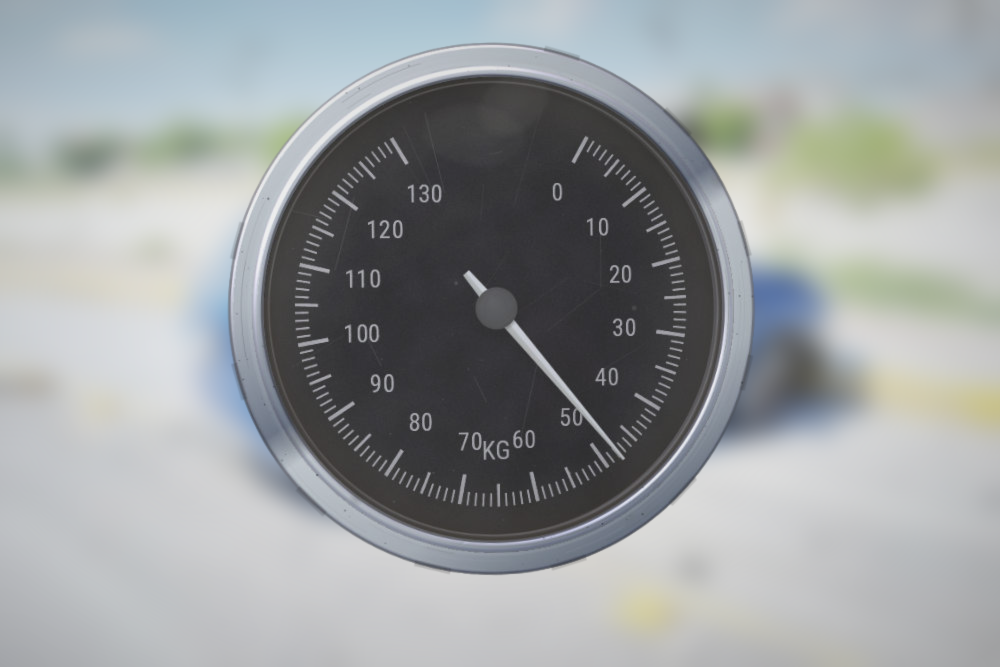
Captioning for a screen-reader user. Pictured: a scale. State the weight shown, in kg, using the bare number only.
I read 48
